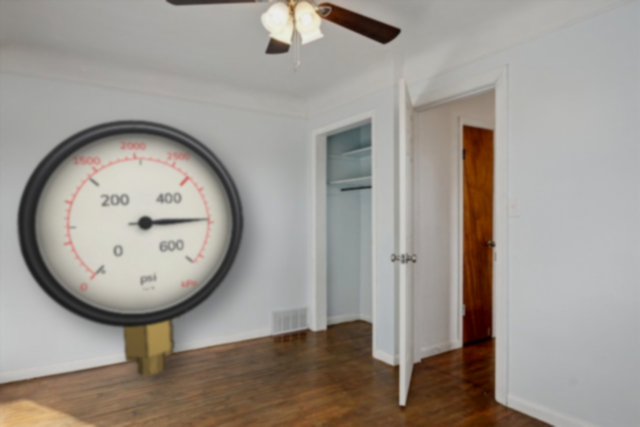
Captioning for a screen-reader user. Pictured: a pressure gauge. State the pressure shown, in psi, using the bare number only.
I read 500
